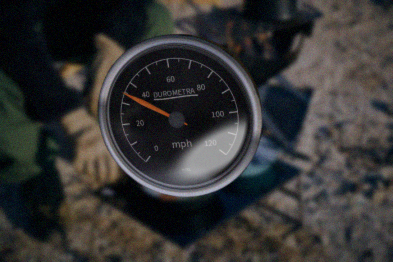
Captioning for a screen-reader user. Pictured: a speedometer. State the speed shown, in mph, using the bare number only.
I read 35
